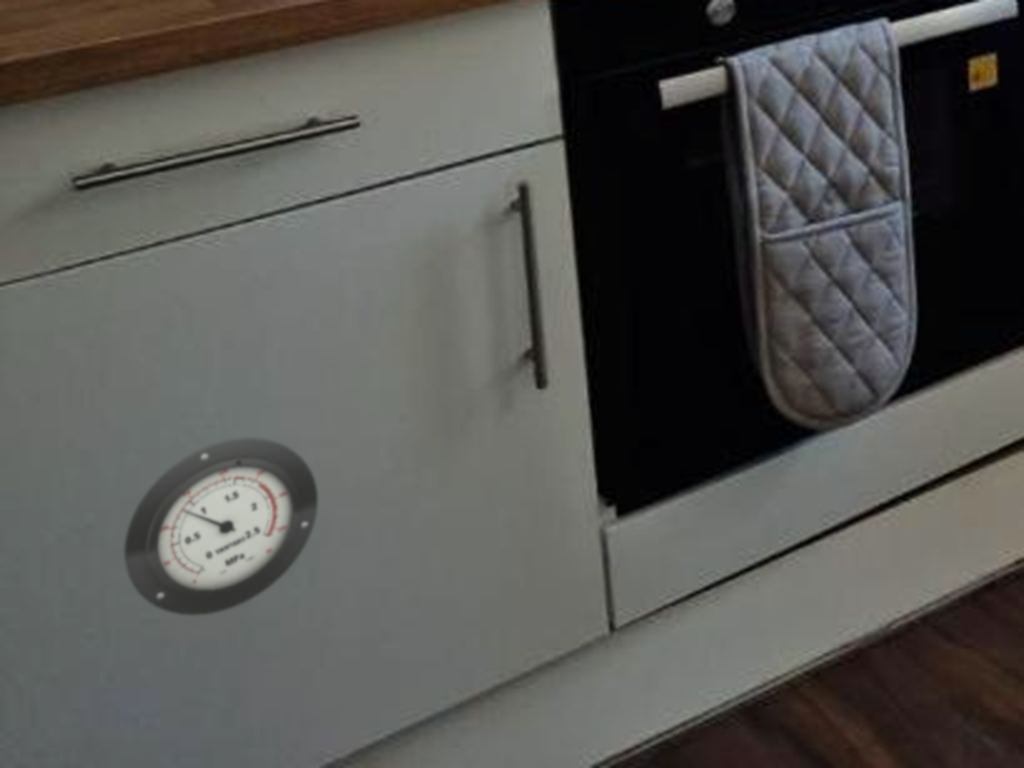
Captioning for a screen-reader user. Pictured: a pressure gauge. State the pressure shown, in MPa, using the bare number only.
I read 0.9
